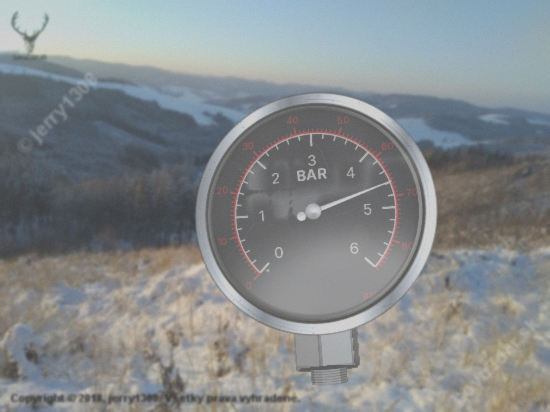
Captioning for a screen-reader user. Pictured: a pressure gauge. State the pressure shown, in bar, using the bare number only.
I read 4.6
